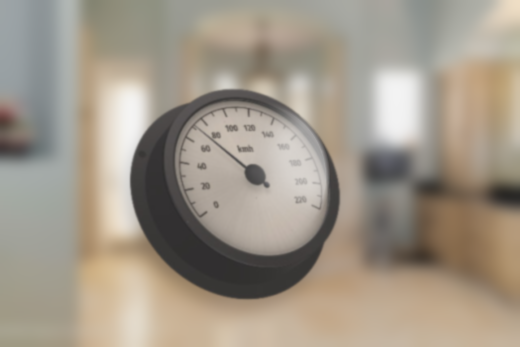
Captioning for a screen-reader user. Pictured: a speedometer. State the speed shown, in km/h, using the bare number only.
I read 70
